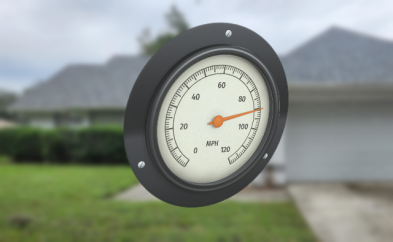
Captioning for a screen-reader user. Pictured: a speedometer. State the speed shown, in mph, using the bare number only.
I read 90
